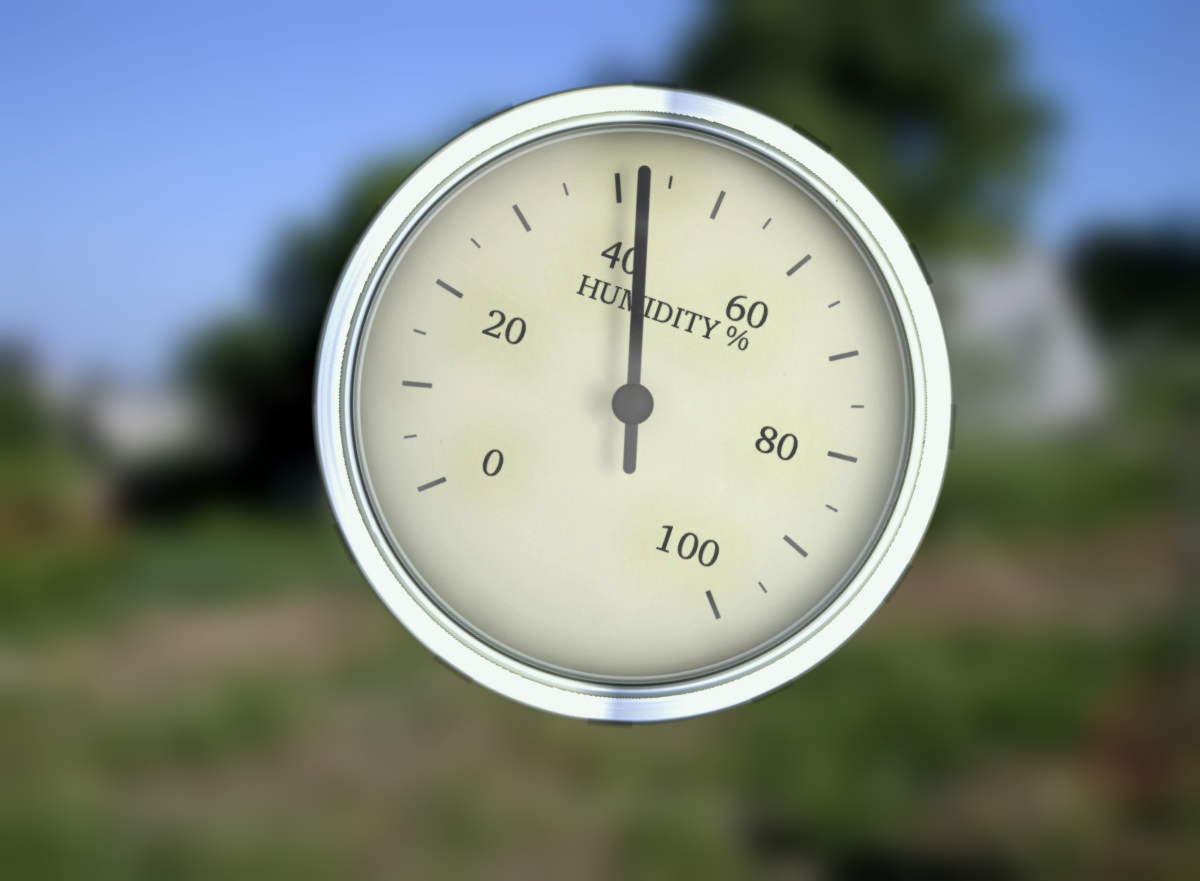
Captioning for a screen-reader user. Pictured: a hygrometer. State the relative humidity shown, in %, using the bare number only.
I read 42.5
